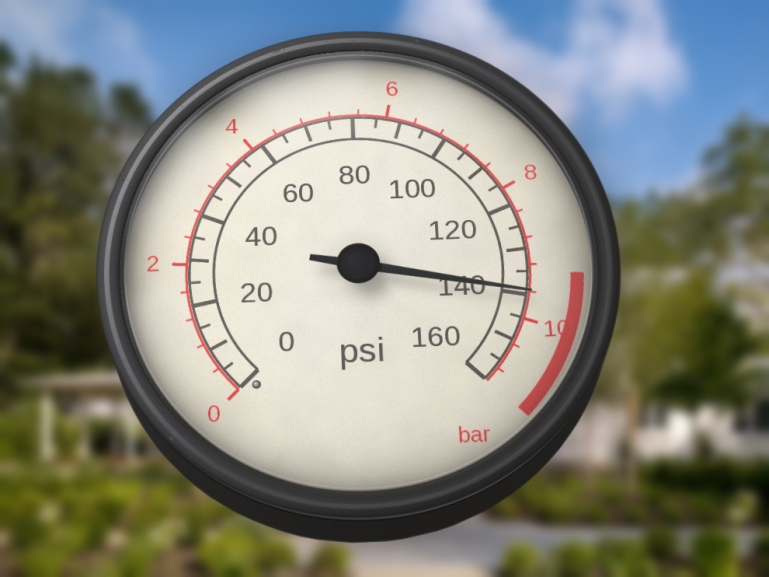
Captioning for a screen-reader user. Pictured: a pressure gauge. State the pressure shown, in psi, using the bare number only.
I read 140
